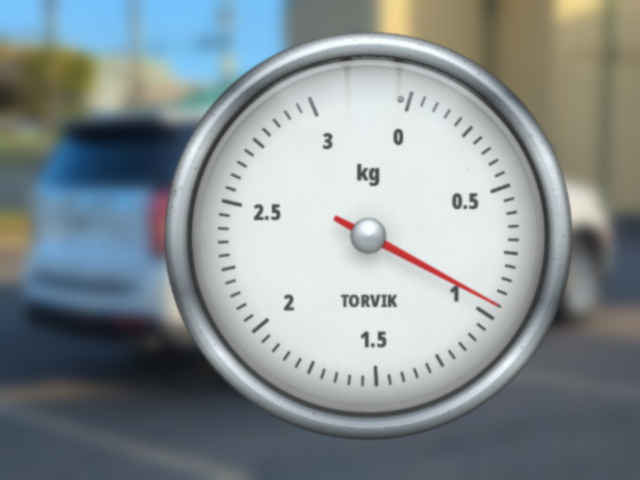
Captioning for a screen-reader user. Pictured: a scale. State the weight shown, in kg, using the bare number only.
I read 0.95
